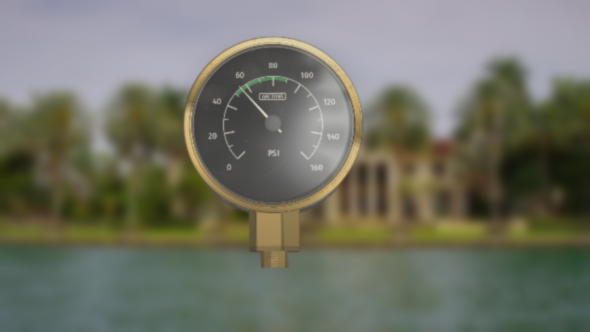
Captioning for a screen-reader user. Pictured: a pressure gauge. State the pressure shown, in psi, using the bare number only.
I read 55
